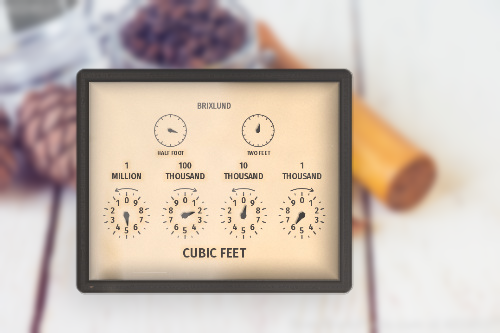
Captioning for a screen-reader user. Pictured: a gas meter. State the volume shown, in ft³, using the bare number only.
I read 519600
